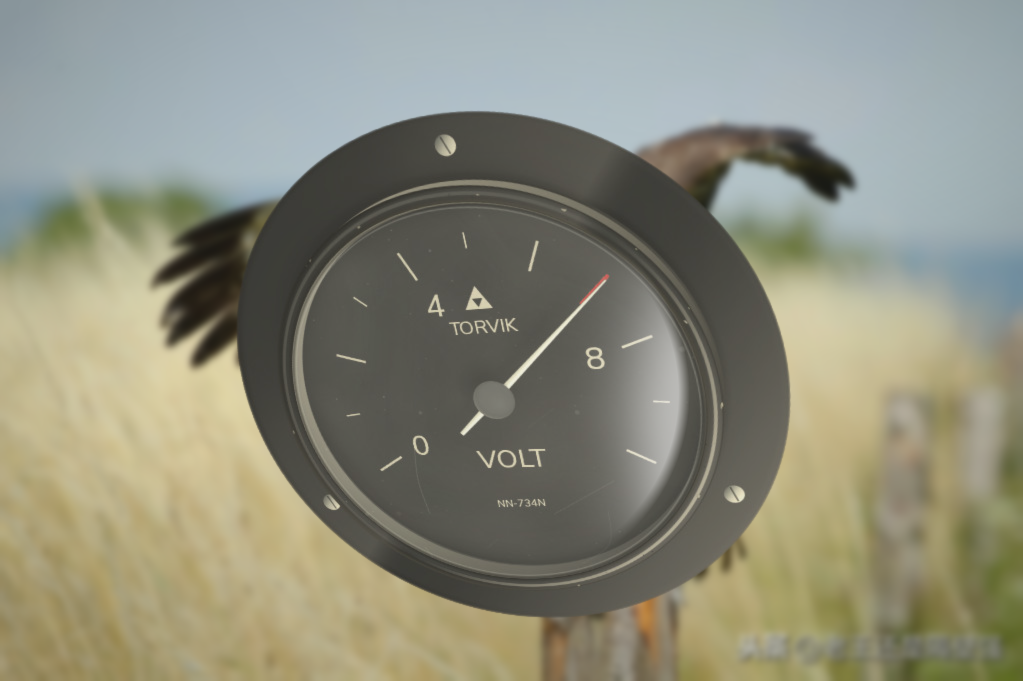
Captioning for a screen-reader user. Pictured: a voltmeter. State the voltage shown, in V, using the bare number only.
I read 7
